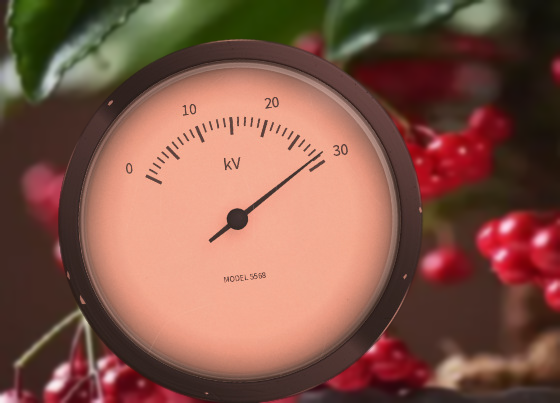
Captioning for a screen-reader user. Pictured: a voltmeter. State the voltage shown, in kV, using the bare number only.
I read 29
